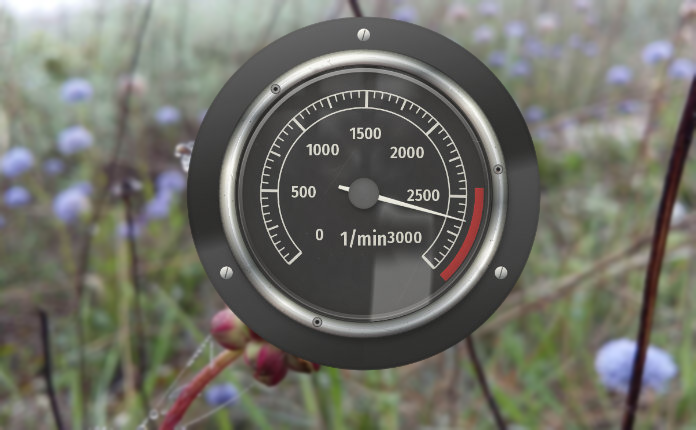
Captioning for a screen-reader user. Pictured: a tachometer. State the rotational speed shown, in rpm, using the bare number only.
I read 2650
